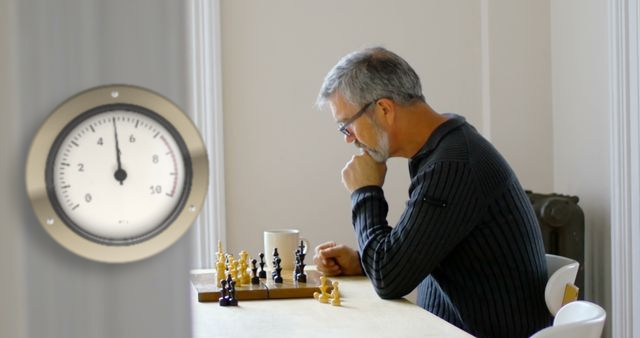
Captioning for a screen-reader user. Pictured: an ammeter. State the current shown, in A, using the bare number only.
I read 5
